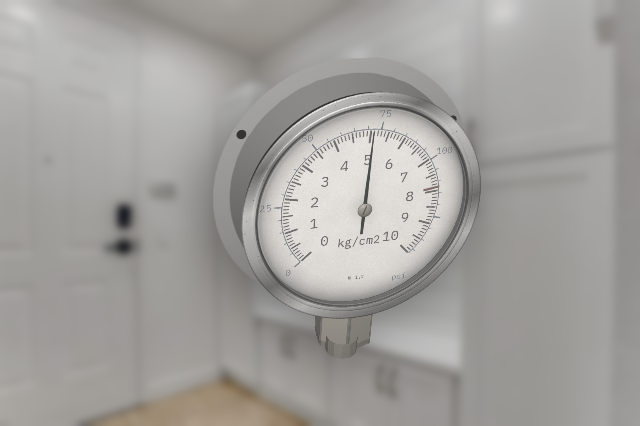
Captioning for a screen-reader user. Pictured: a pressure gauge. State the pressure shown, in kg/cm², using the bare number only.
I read 5
